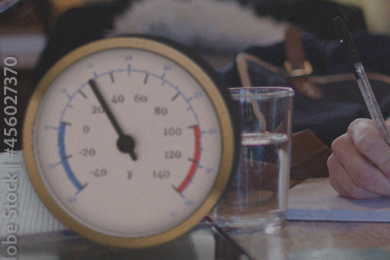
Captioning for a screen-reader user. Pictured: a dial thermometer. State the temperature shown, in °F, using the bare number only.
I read 30
